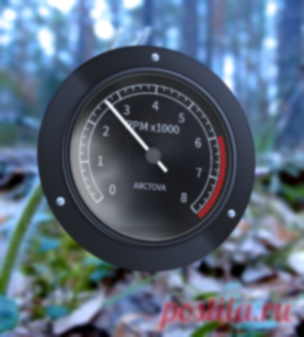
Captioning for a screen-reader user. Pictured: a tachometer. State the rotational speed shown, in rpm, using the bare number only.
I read 2600
